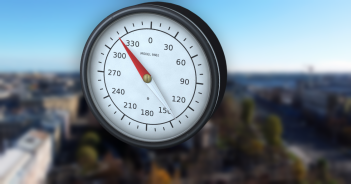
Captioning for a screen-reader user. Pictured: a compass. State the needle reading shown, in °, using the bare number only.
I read 320
